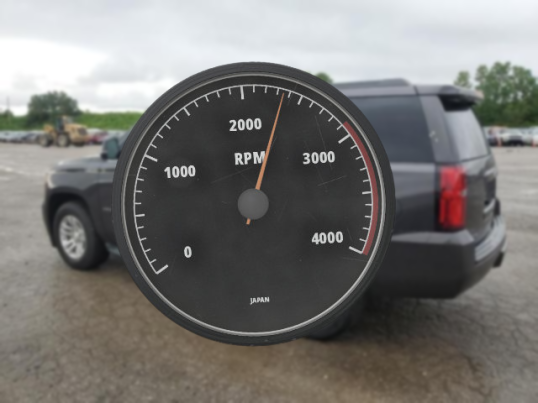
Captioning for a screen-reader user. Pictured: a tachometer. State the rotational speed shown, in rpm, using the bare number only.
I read 2350
